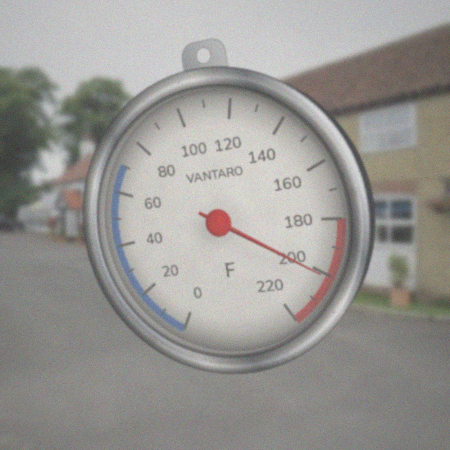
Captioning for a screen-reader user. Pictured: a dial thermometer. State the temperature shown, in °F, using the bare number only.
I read 200
